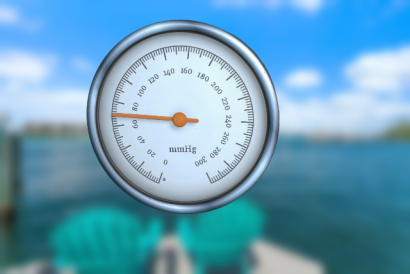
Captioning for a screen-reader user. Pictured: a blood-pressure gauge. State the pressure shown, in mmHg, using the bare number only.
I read 70
